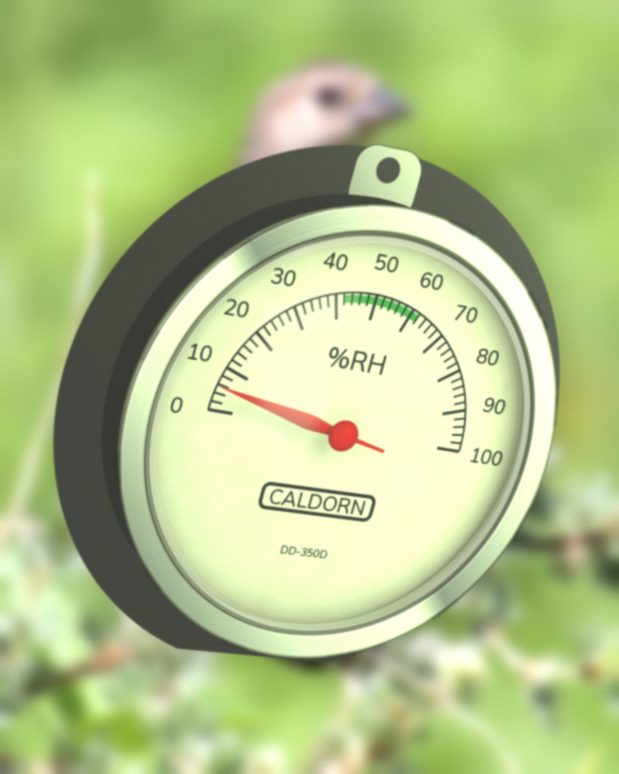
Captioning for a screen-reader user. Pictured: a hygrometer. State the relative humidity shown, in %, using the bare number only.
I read 6
